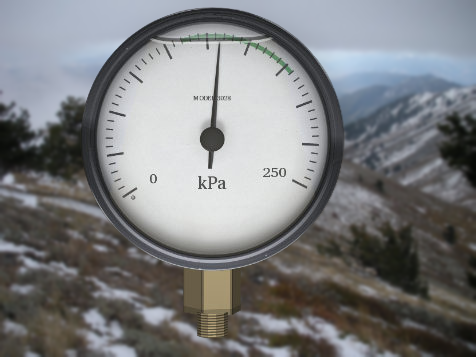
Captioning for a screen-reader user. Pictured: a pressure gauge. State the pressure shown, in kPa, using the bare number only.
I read 132.5
